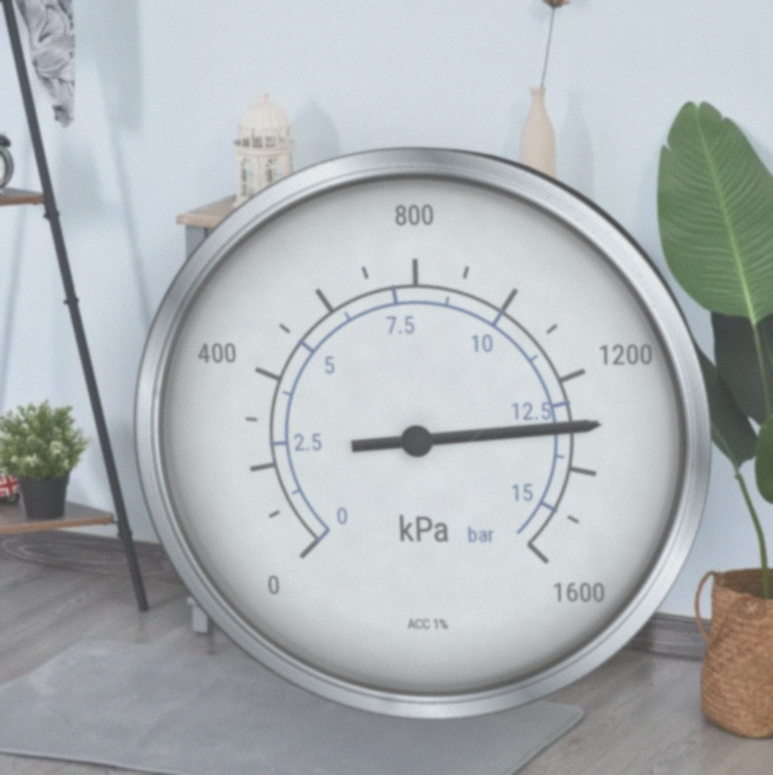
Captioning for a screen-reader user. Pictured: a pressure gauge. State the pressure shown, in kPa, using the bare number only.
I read 1300
